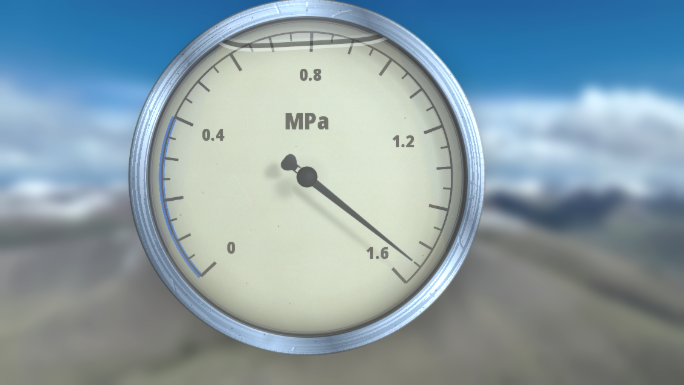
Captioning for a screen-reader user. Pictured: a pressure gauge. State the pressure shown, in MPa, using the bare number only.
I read 1.55
